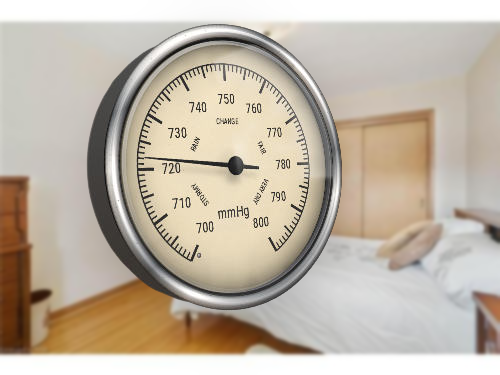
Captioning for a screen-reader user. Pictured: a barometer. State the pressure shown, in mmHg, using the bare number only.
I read 722
